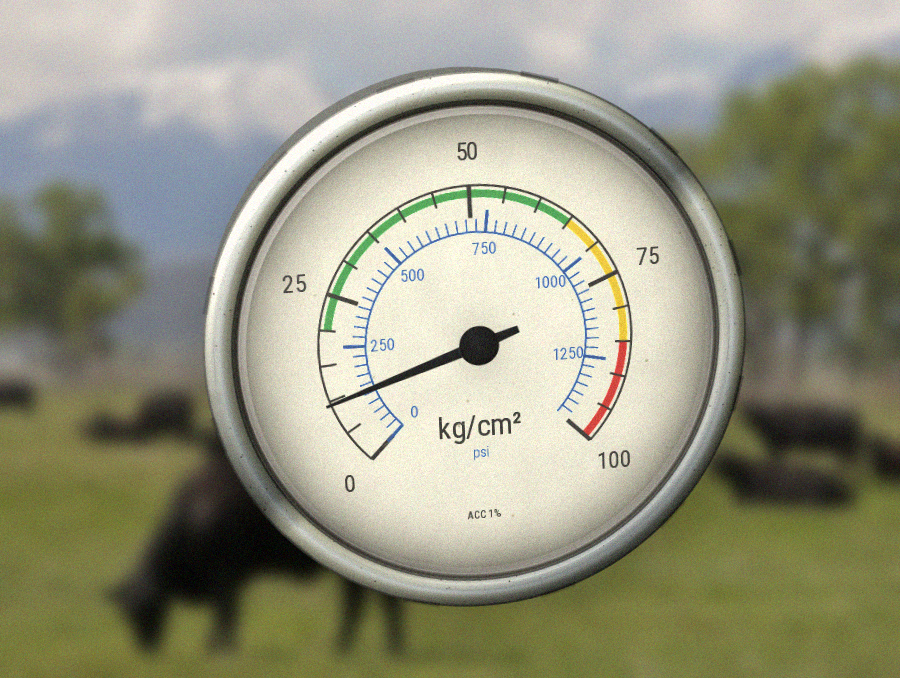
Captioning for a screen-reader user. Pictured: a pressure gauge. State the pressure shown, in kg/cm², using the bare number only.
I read 10
